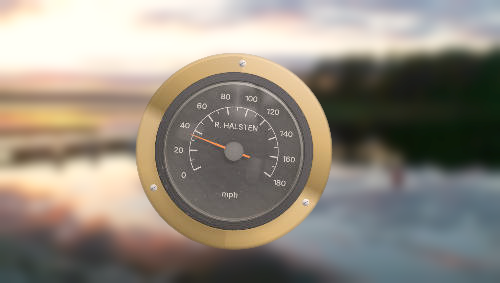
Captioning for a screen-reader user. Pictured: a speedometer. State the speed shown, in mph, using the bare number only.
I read 35
